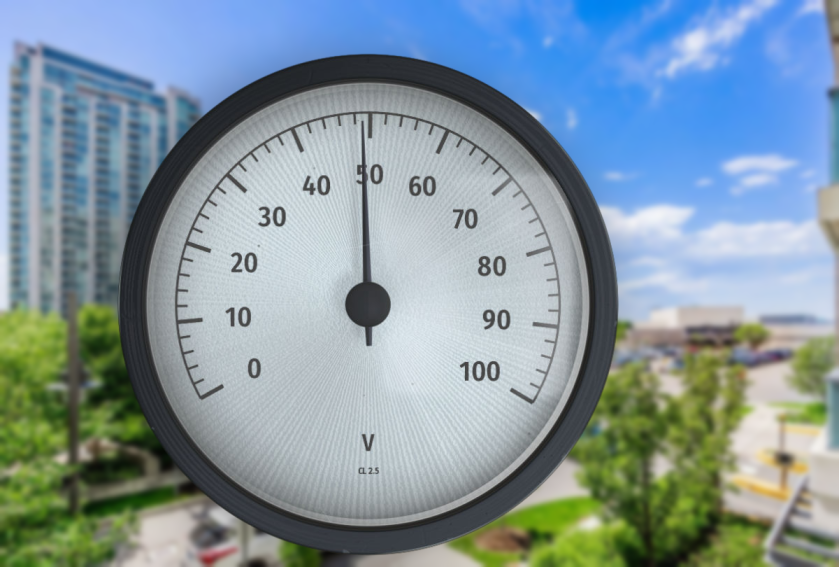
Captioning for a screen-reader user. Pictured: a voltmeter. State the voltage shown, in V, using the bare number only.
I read 49
